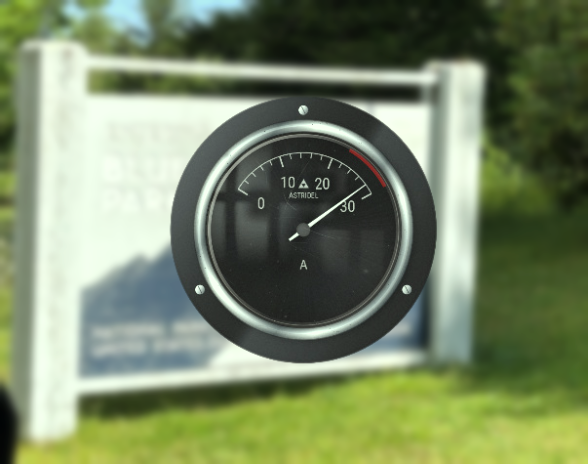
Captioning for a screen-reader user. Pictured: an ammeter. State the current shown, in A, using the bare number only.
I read 28
